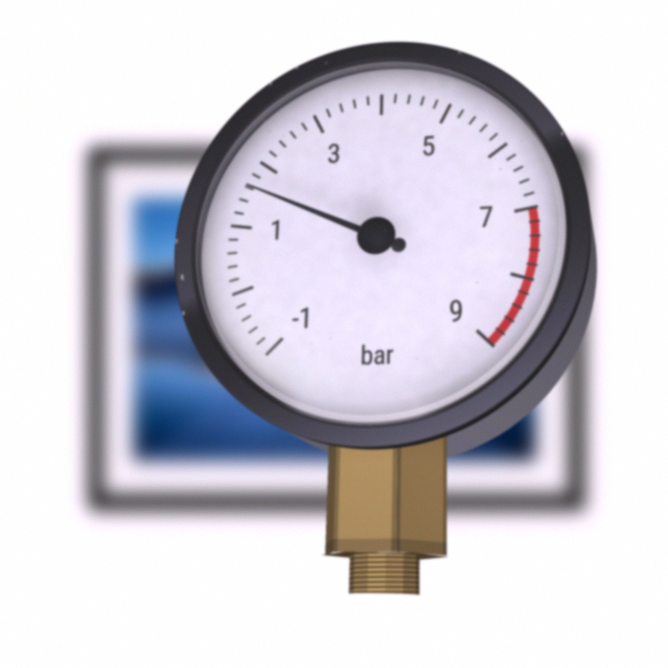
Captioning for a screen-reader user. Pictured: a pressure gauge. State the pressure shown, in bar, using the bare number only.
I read 1.6
